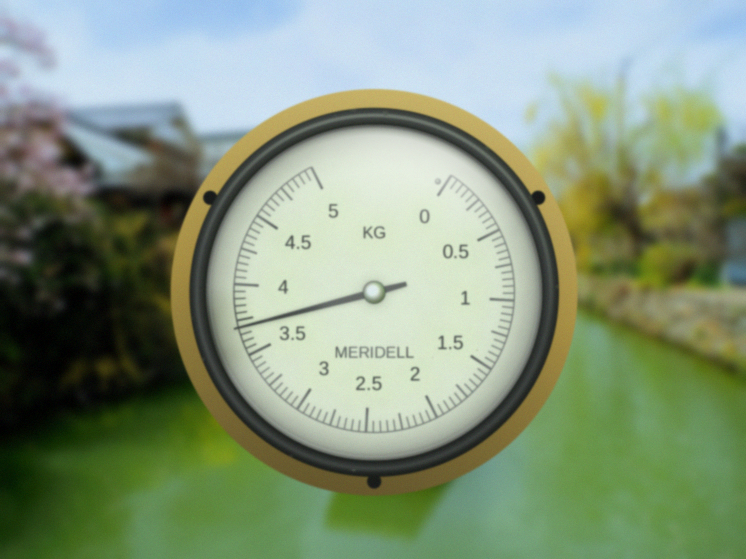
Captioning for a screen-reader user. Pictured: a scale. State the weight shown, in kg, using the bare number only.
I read 3.7
